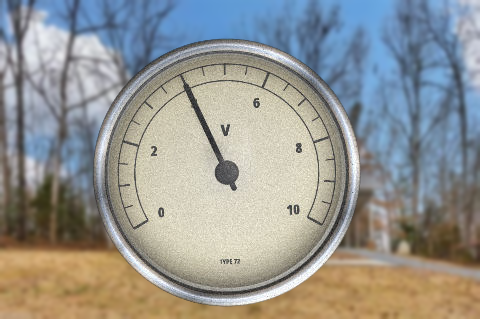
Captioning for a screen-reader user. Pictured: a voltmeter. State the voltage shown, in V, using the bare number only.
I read 4
